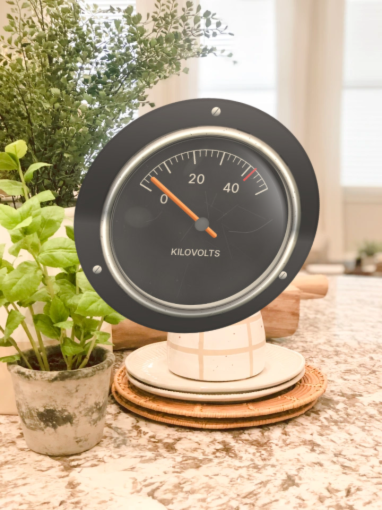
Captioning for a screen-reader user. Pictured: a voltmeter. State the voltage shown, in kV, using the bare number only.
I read 4
